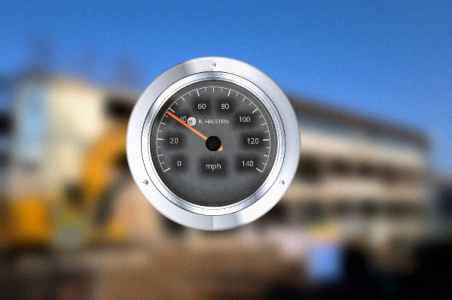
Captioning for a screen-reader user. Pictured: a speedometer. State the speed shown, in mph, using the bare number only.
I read 37.5
